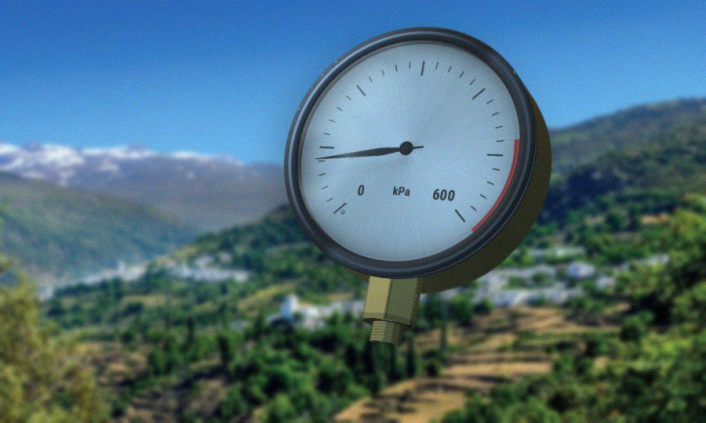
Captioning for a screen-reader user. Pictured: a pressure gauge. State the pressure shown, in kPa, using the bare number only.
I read 80
